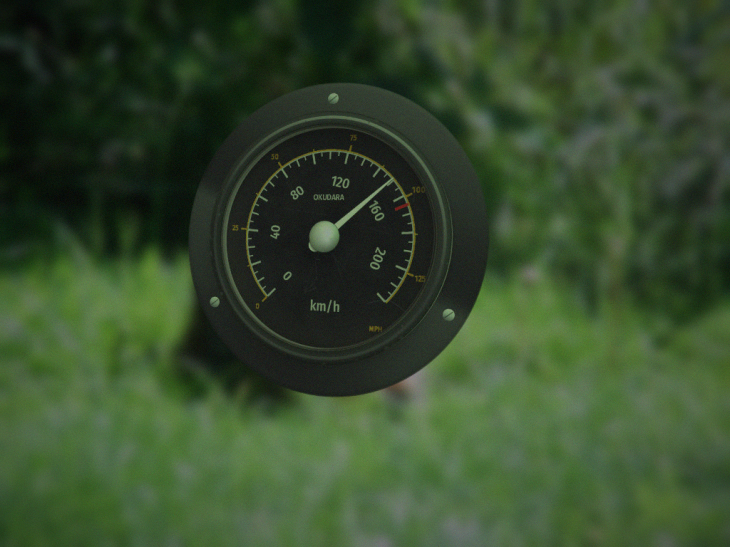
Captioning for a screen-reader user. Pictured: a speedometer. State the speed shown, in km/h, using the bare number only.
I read 150
